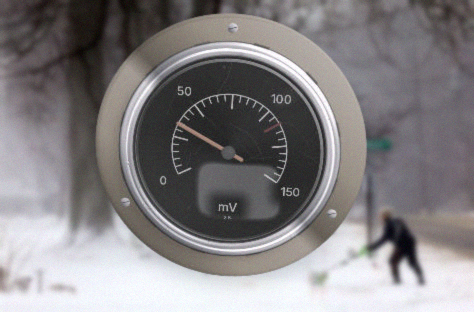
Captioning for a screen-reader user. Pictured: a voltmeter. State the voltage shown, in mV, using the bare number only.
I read 35
